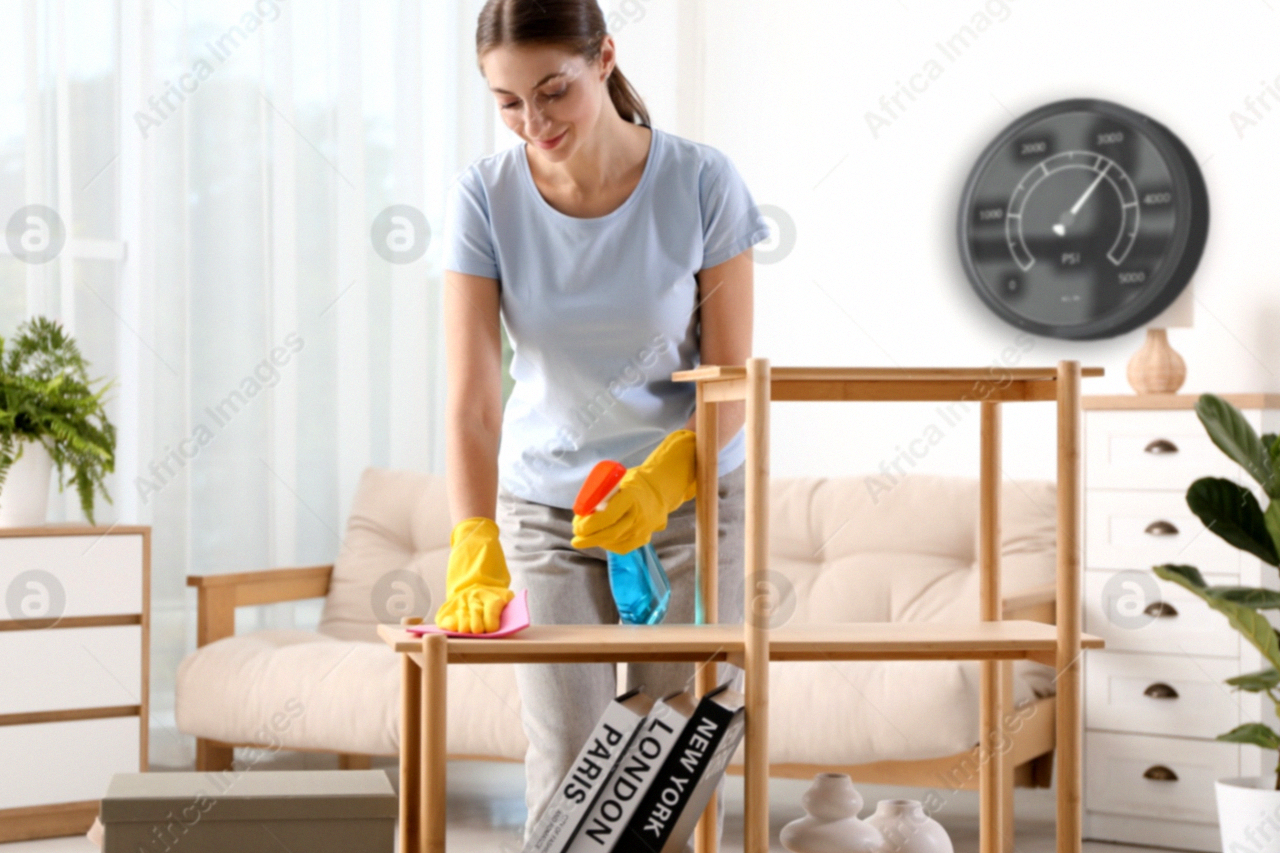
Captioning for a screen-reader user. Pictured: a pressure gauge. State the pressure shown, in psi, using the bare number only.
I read 3250
